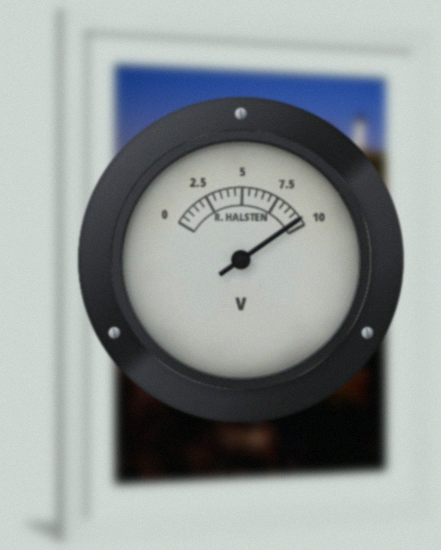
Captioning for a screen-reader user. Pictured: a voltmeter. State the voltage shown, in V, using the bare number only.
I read 9.5
